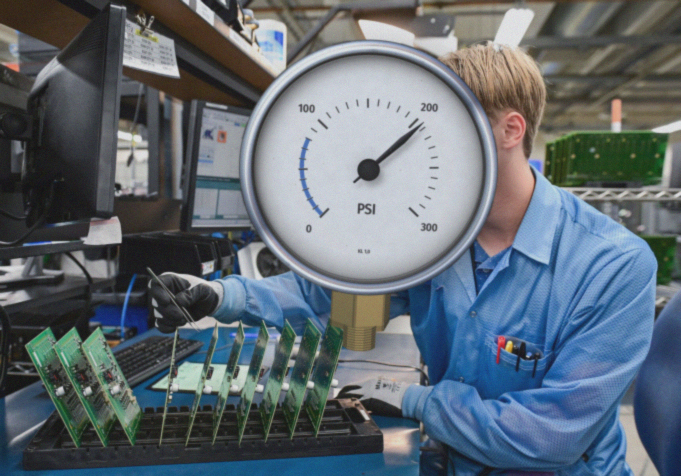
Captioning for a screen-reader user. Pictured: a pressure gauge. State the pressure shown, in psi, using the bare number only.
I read 205
